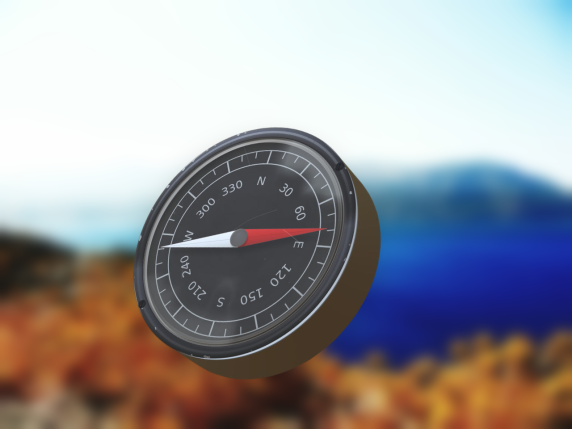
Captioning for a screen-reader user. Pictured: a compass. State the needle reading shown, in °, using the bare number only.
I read 80
